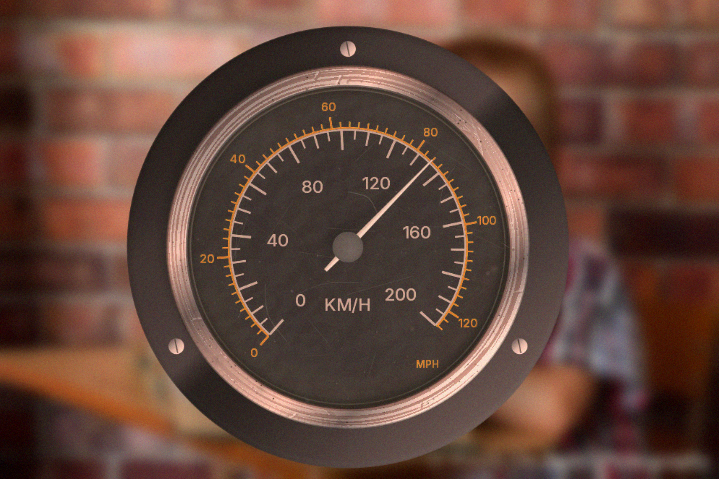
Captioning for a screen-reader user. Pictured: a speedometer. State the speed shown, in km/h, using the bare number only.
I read 135
